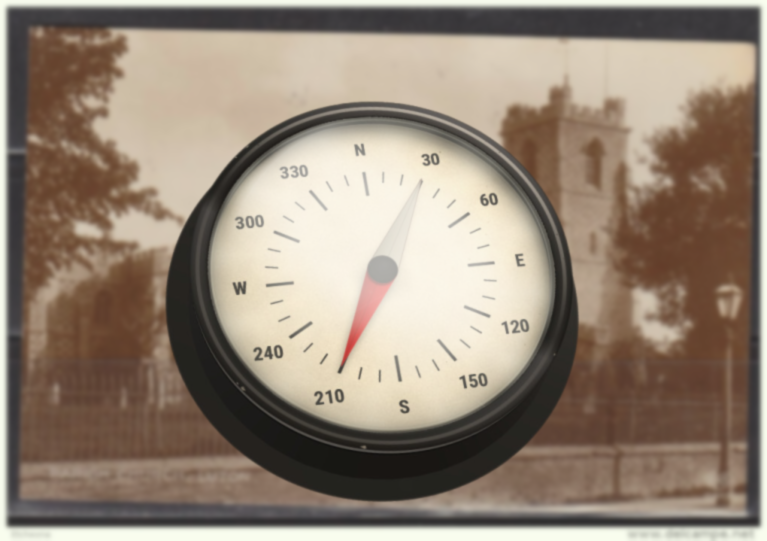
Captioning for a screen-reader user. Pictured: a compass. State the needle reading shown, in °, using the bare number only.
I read 210
